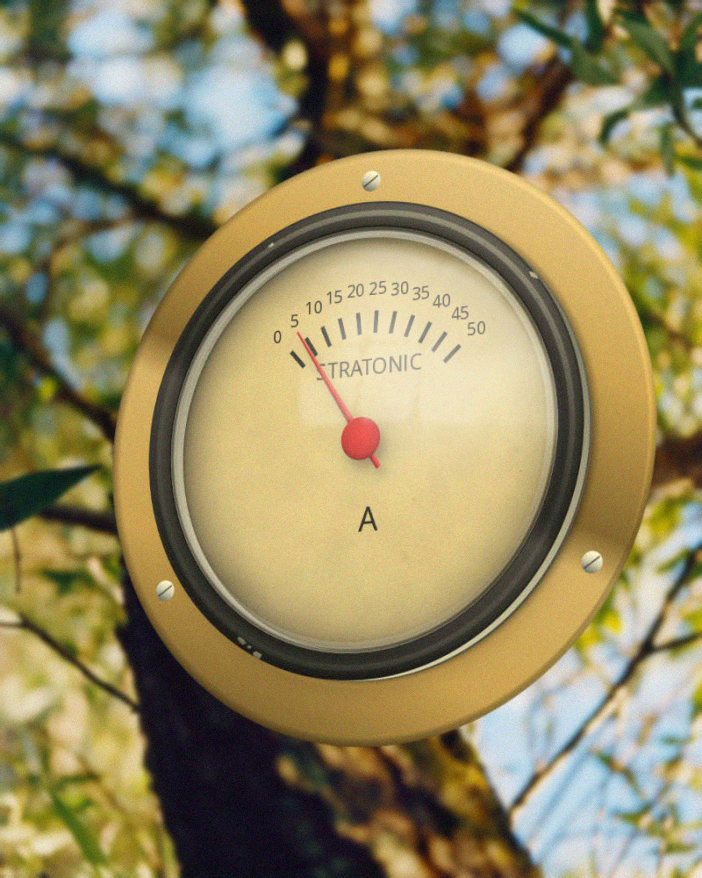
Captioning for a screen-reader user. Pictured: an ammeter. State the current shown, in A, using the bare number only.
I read 5
